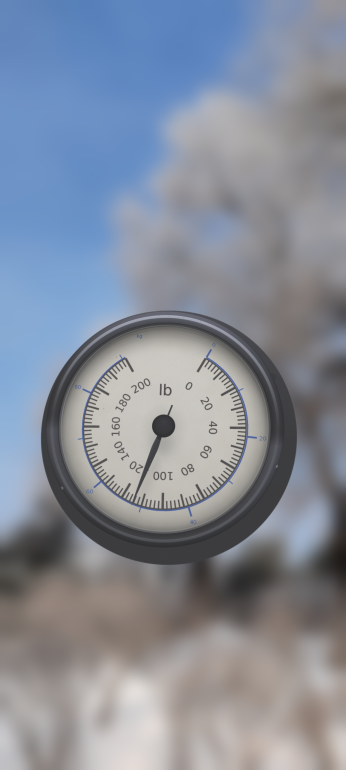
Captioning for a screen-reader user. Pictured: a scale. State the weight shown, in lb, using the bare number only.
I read 114
